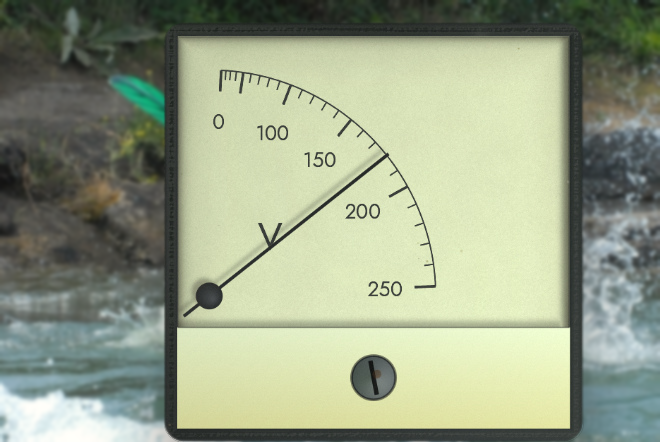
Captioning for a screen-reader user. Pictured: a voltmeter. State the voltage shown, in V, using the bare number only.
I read 180
